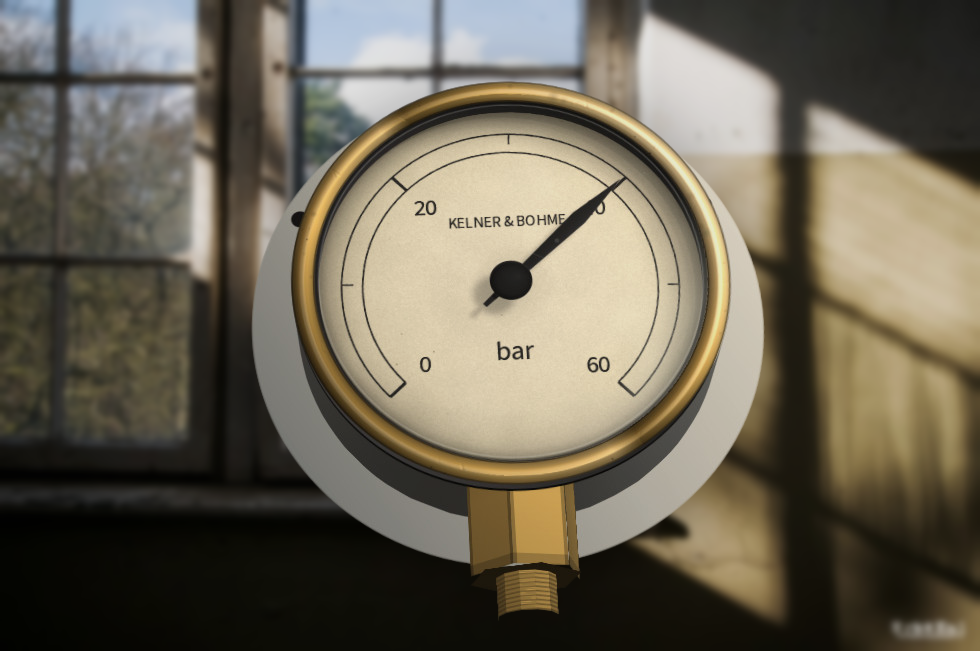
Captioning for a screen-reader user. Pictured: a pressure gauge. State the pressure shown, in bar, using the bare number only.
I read 40
